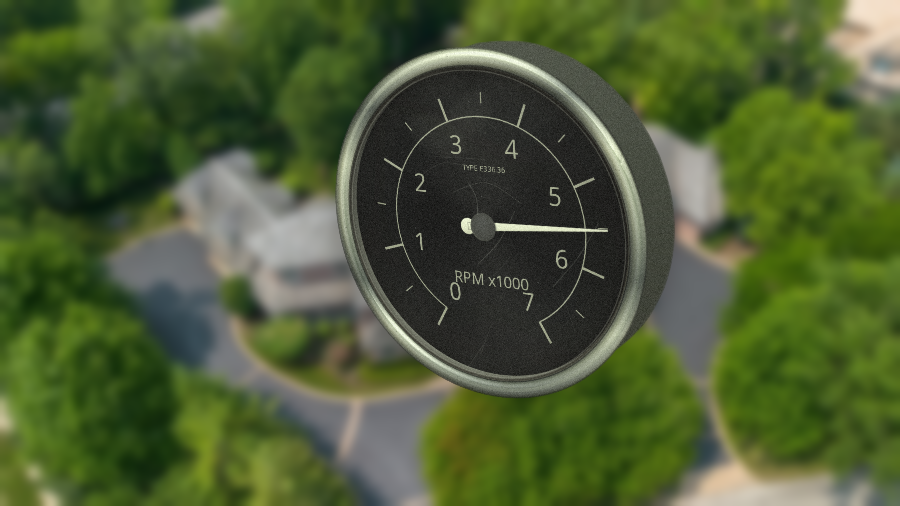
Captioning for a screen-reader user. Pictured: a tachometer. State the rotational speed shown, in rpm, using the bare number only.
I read 5500
